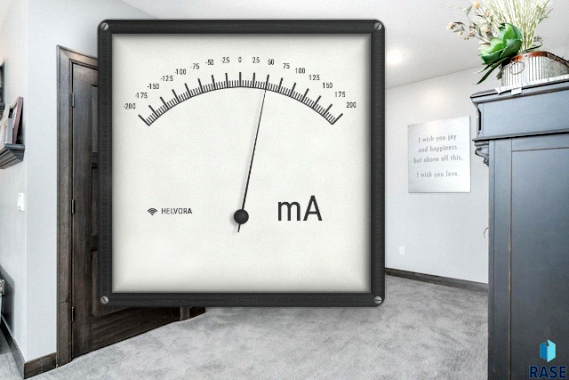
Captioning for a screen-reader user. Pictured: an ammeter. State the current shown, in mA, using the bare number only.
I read 50
